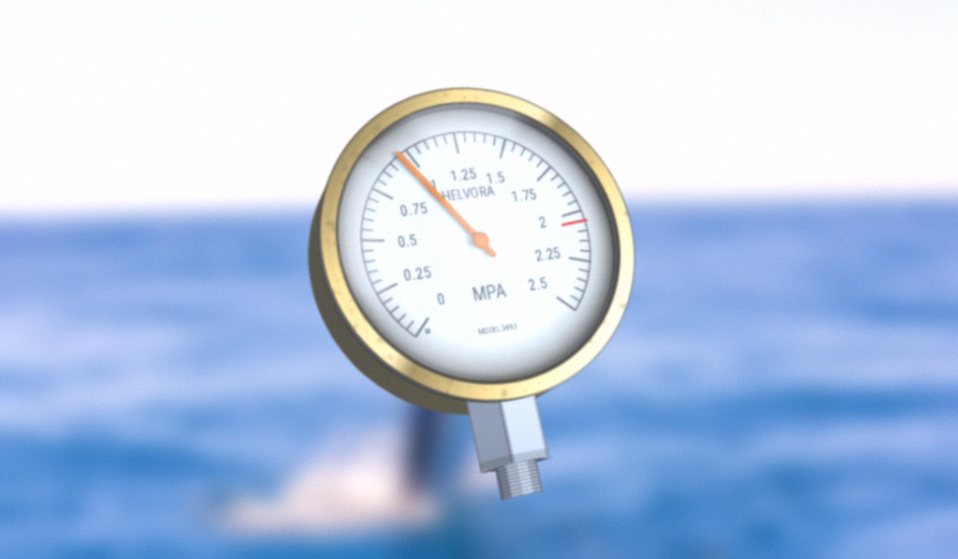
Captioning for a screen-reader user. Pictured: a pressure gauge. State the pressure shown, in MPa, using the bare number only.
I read 0.95
